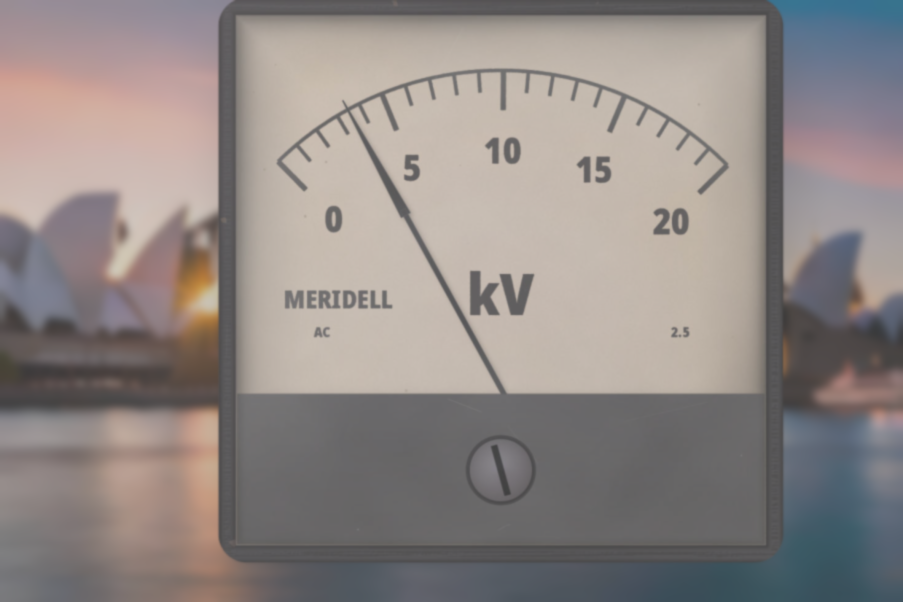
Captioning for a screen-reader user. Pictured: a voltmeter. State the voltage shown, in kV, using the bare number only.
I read 3.5
